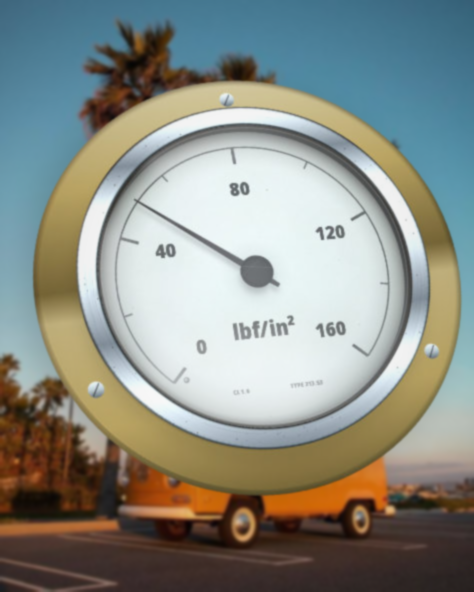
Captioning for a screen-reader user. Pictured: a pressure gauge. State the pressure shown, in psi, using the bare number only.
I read 50
